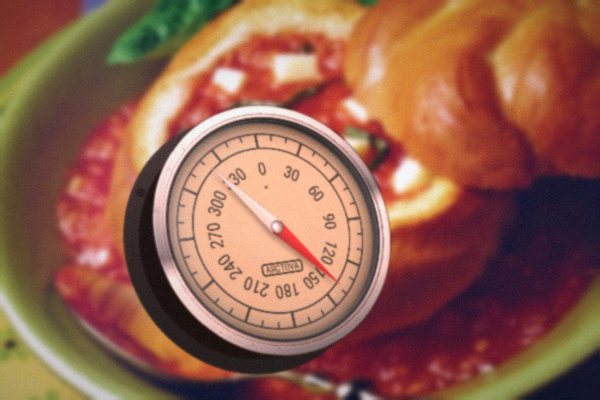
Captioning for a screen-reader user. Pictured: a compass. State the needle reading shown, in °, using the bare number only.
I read 140
